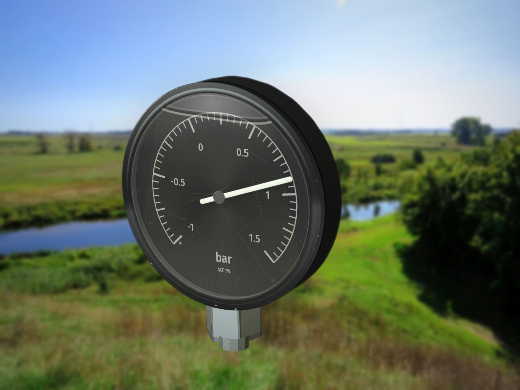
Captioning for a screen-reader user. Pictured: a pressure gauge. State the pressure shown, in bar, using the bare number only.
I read 0.9
